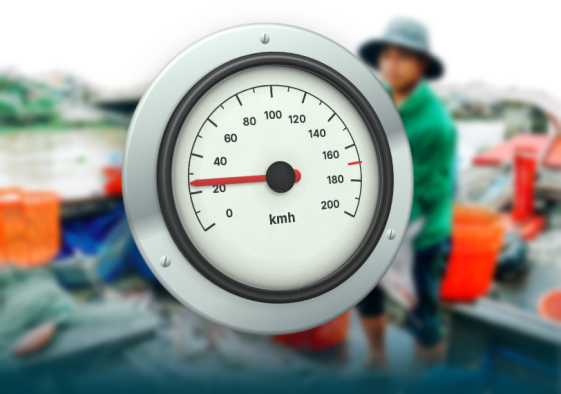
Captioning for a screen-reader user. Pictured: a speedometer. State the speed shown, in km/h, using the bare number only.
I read 25
